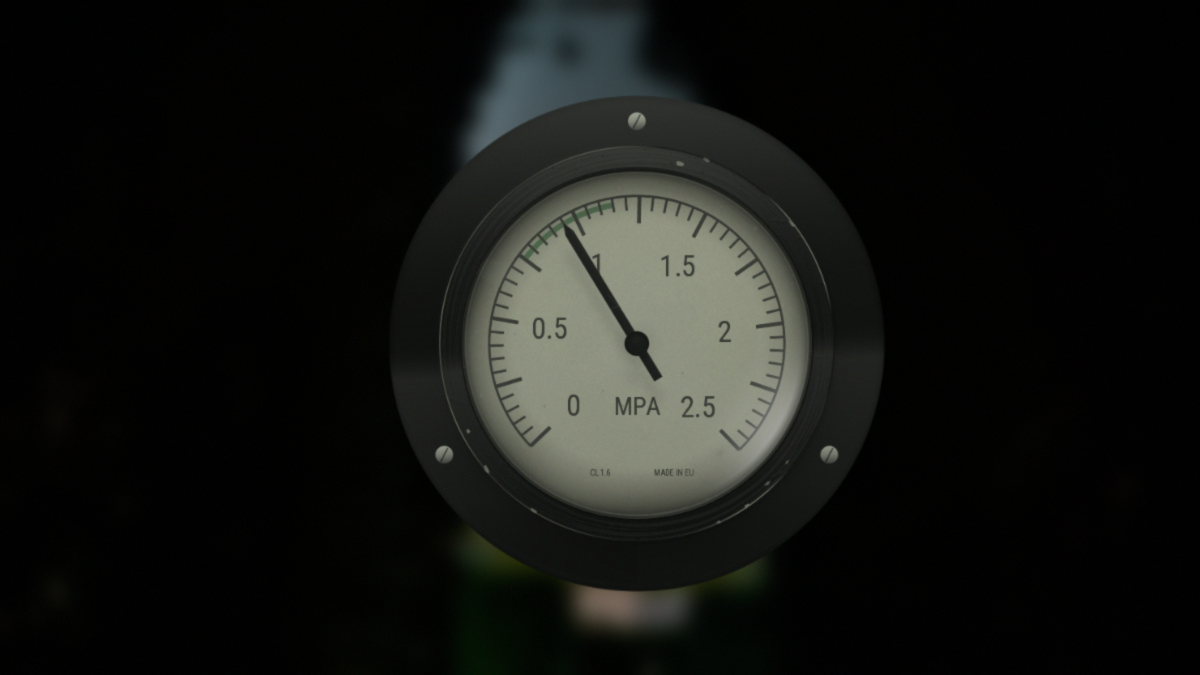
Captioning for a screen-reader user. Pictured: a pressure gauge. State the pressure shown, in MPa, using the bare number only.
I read 0.95
